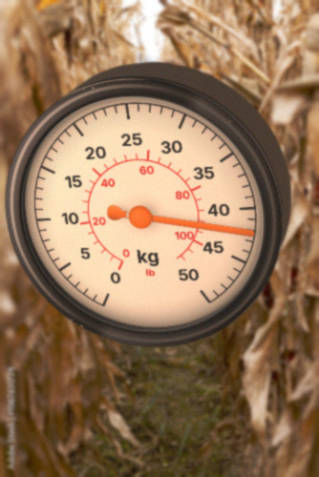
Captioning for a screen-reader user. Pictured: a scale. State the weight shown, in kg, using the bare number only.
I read 42
